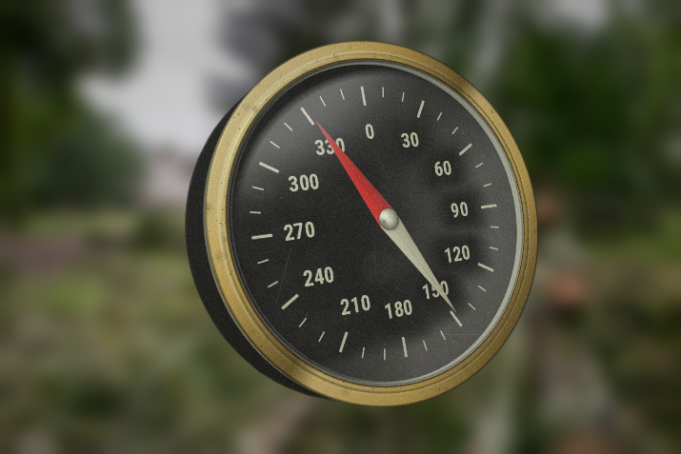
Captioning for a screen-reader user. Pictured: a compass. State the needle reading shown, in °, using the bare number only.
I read 330
